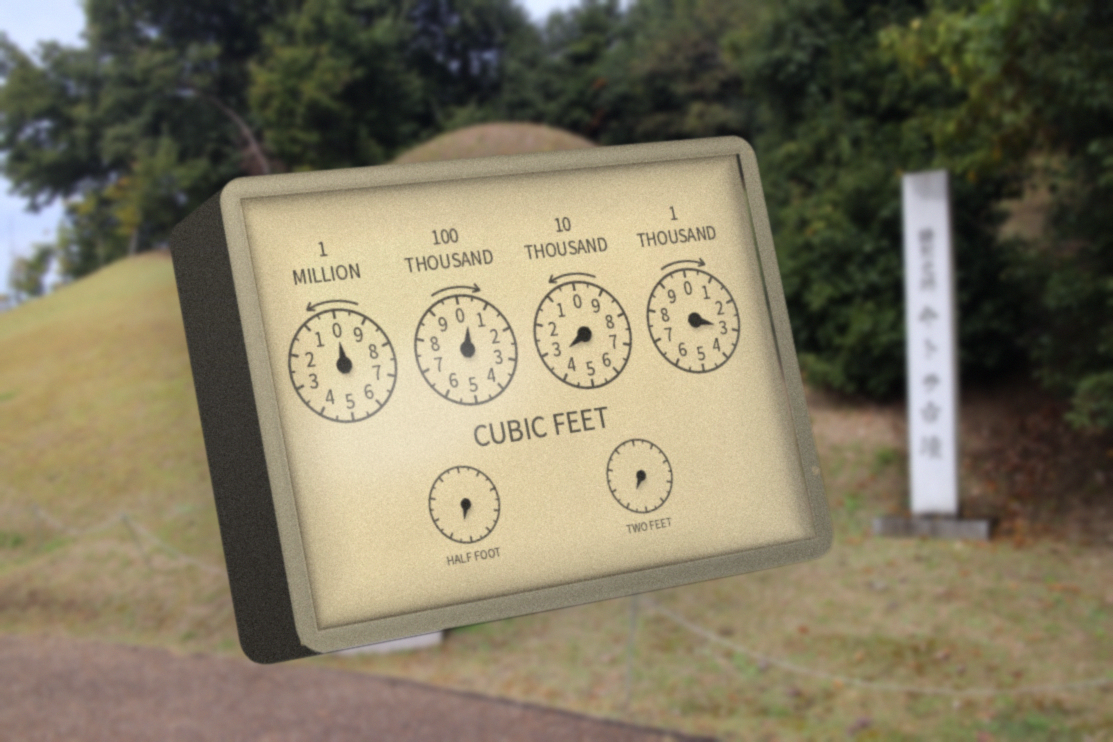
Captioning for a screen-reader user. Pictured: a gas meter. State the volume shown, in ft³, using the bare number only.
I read 3300
